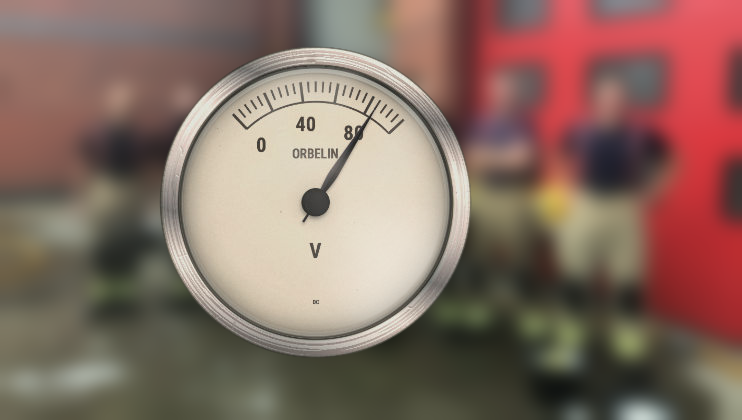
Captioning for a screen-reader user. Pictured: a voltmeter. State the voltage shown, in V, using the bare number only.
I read 84
